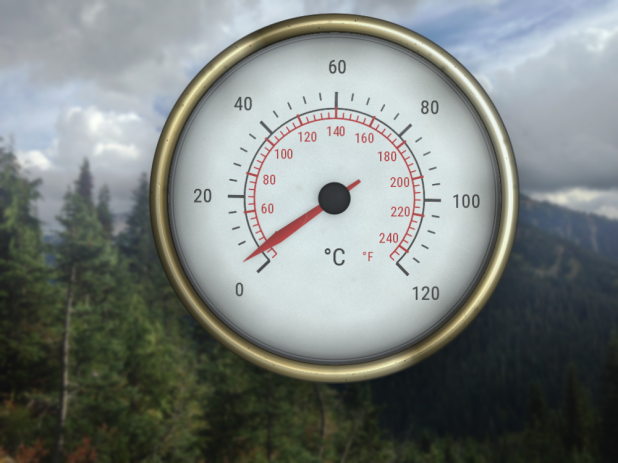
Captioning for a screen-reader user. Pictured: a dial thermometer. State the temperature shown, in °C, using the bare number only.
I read 4
